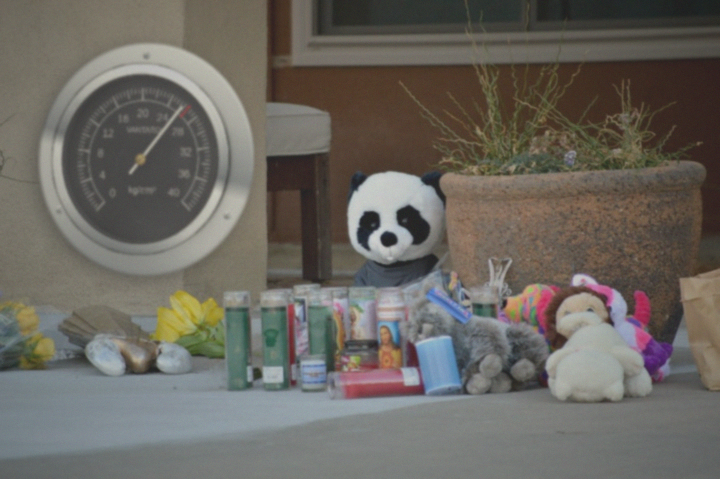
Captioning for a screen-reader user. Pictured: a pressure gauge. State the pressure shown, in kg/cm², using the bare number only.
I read 26
